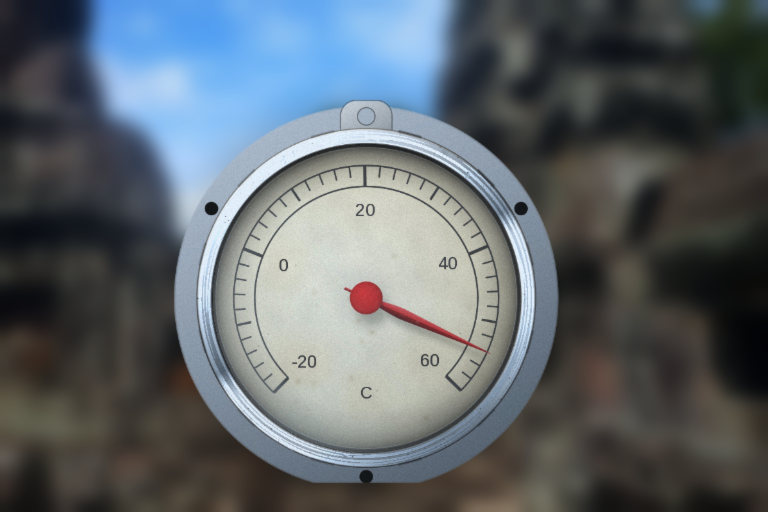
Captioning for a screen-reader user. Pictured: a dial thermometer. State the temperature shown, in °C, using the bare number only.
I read 54
